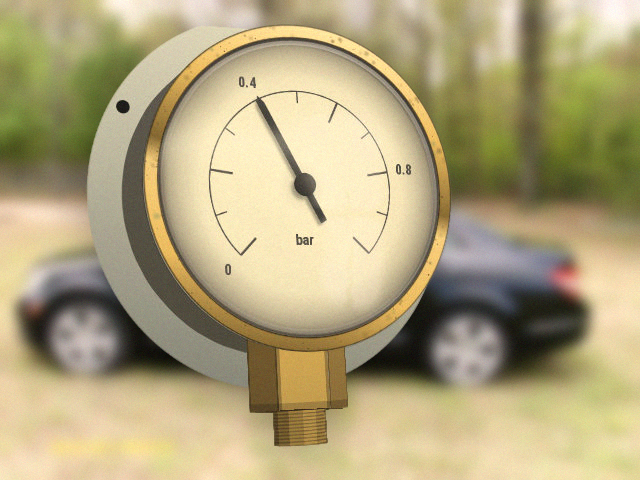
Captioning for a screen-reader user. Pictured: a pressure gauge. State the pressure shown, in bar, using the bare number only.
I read 0.4
